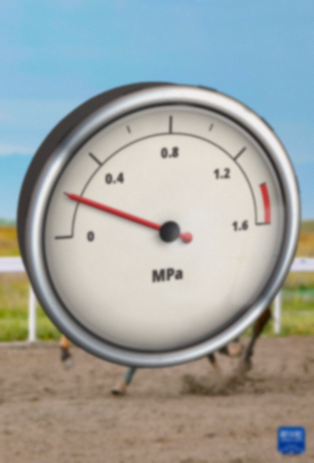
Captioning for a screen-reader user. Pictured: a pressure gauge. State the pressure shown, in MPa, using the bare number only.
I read 0.2
